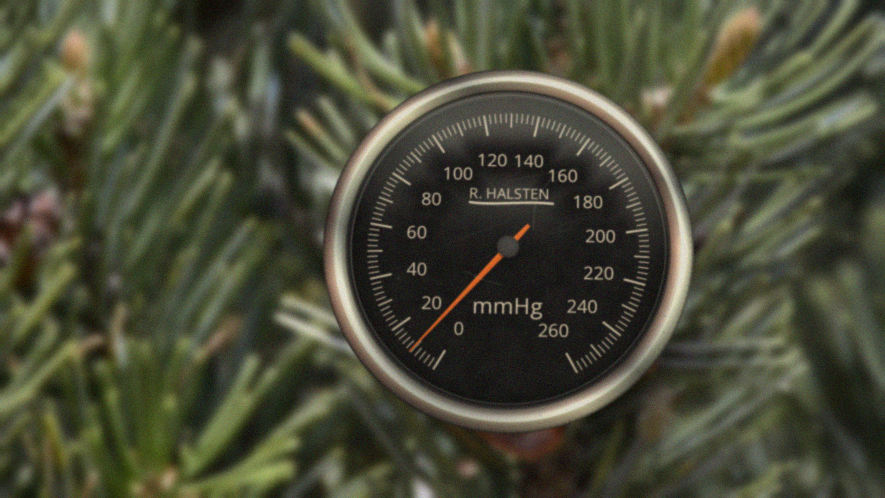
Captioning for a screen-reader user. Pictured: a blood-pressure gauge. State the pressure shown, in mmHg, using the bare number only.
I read 10
